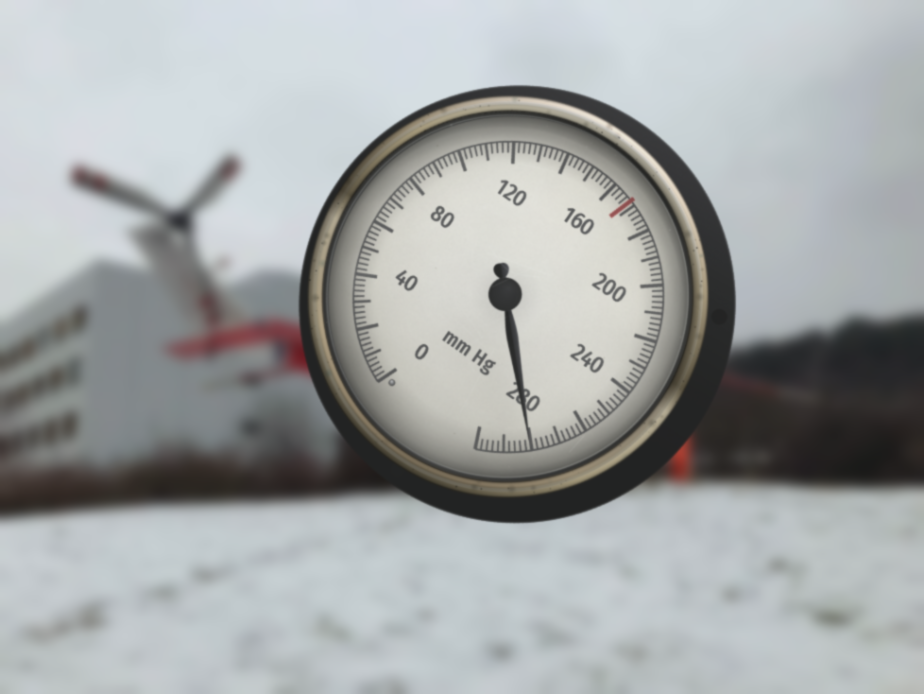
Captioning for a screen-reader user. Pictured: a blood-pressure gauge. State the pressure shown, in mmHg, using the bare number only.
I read 280
